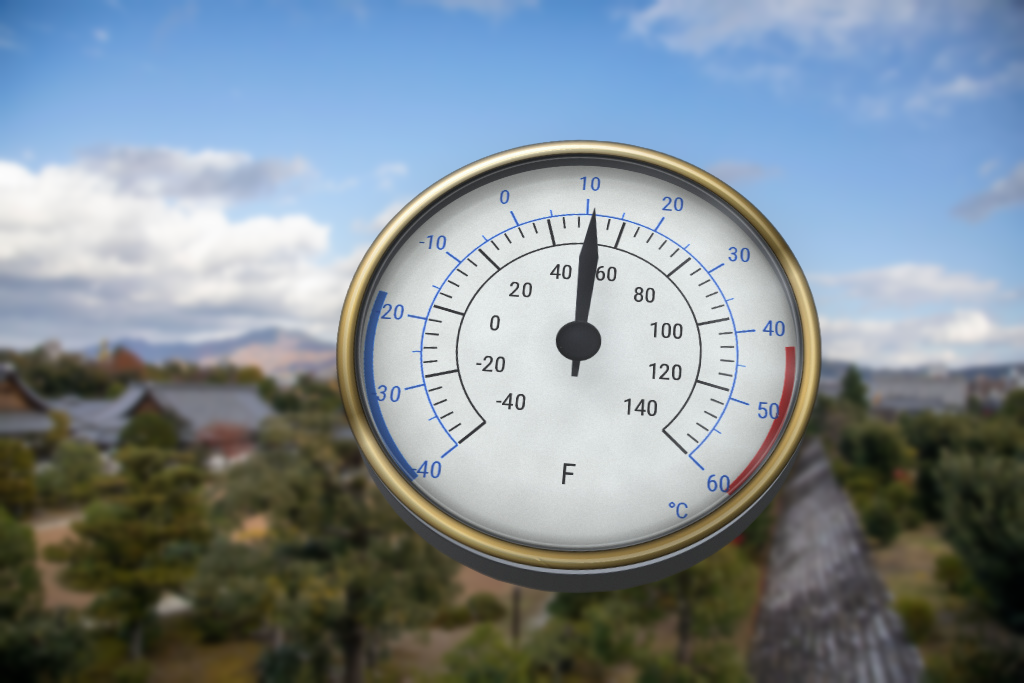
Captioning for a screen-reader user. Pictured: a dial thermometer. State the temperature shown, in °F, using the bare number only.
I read 52
